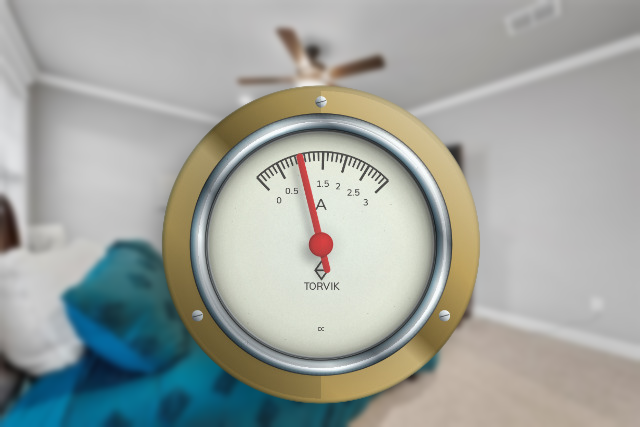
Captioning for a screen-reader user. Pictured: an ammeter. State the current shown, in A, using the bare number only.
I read 1
